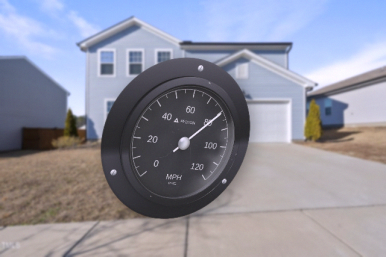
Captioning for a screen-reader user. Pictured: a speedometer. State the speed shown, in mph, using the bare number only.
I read 80
